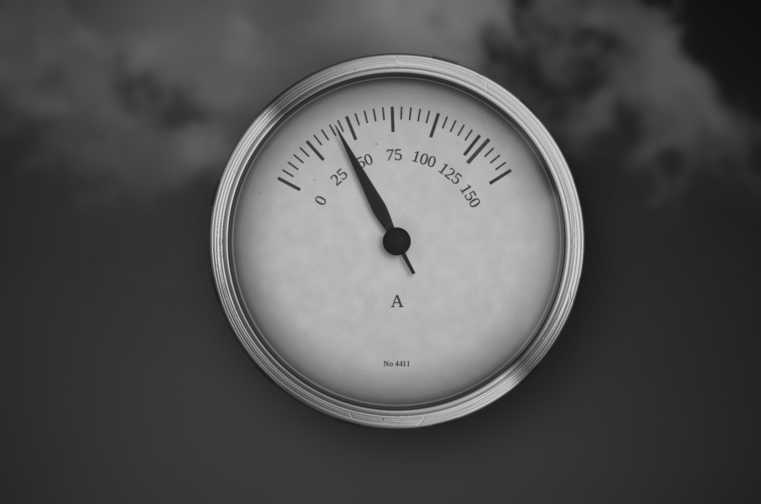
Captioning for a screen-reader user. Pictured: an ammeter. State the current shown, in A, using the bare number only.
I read 42.5
